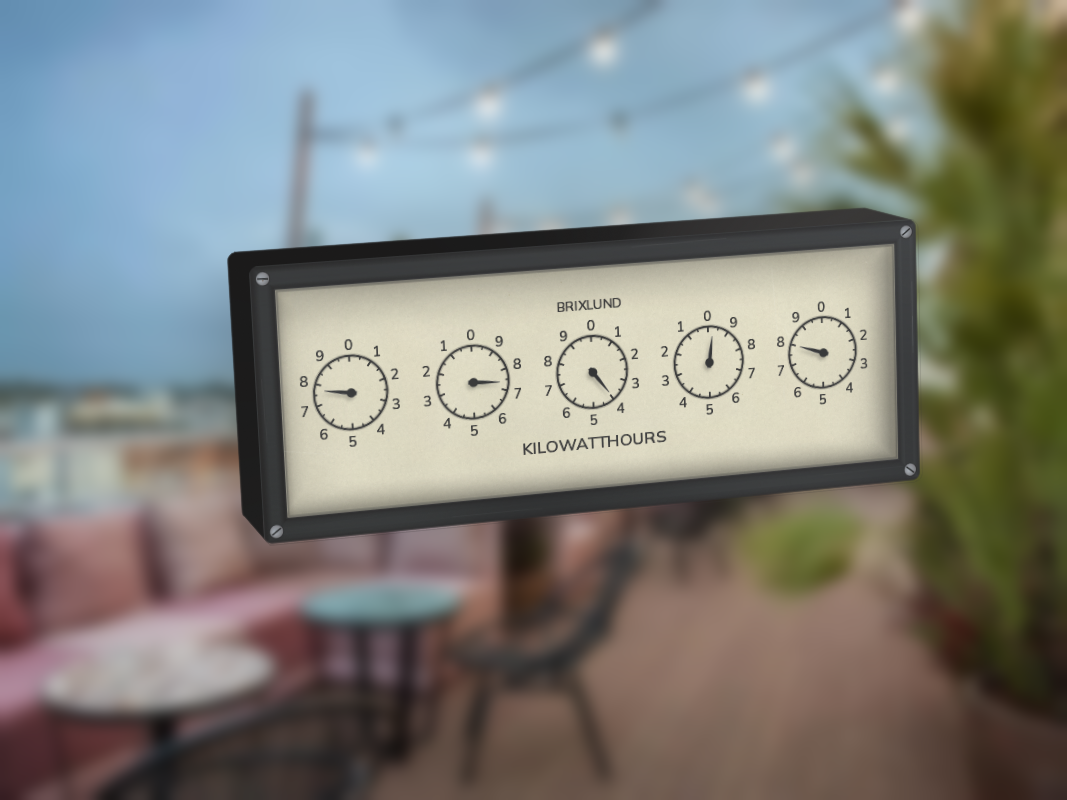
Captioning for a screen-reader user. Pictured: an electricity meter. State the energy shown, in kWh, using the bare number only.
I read 77398
